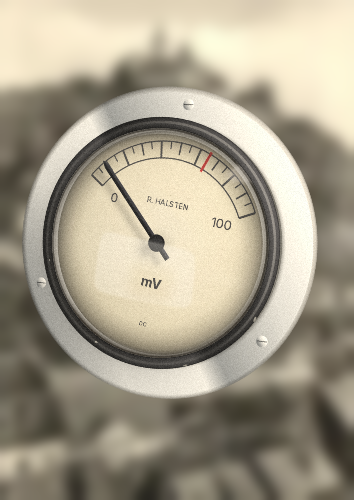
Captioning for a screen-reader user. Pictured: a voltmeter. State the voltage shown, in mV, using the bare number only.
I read 10
